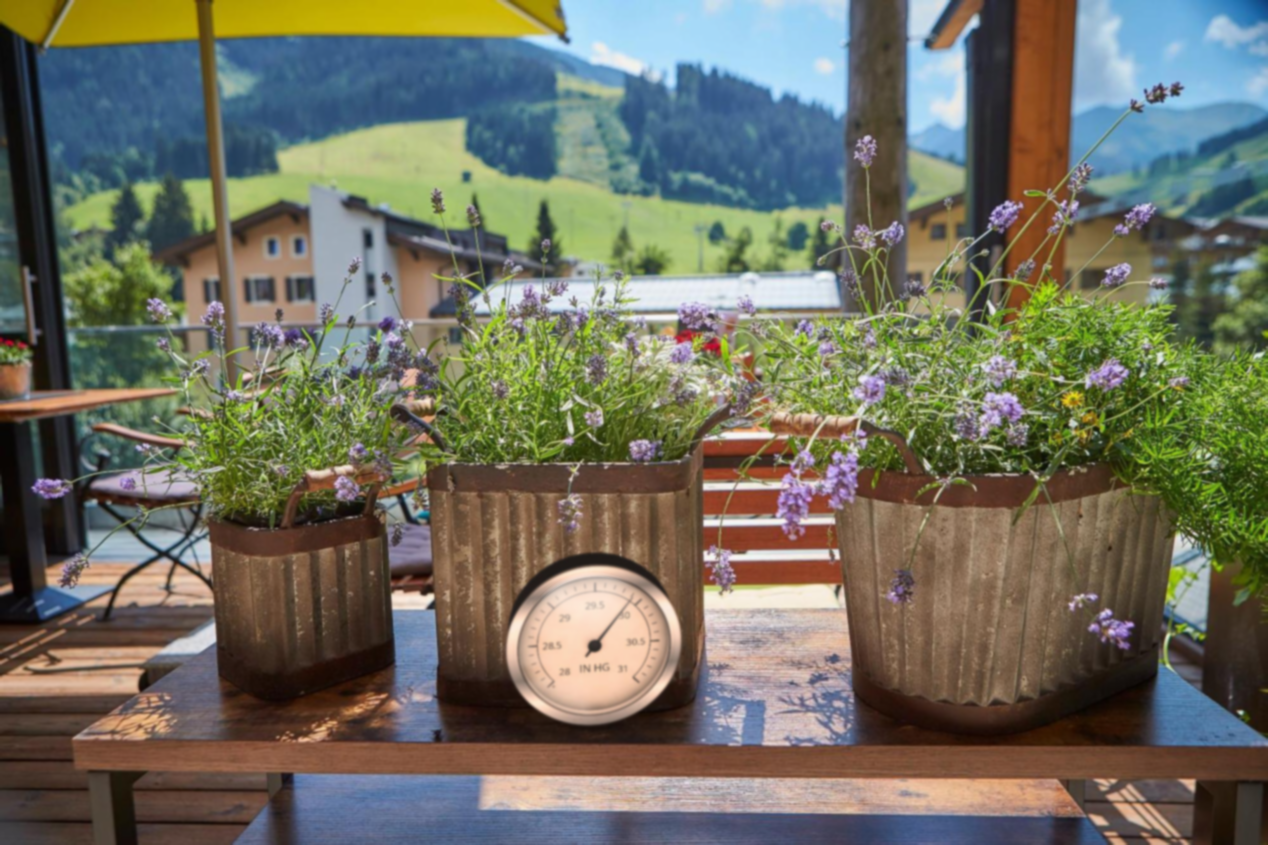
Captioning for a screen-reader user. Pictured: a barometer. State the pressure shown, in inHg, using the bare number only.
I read 29.9
